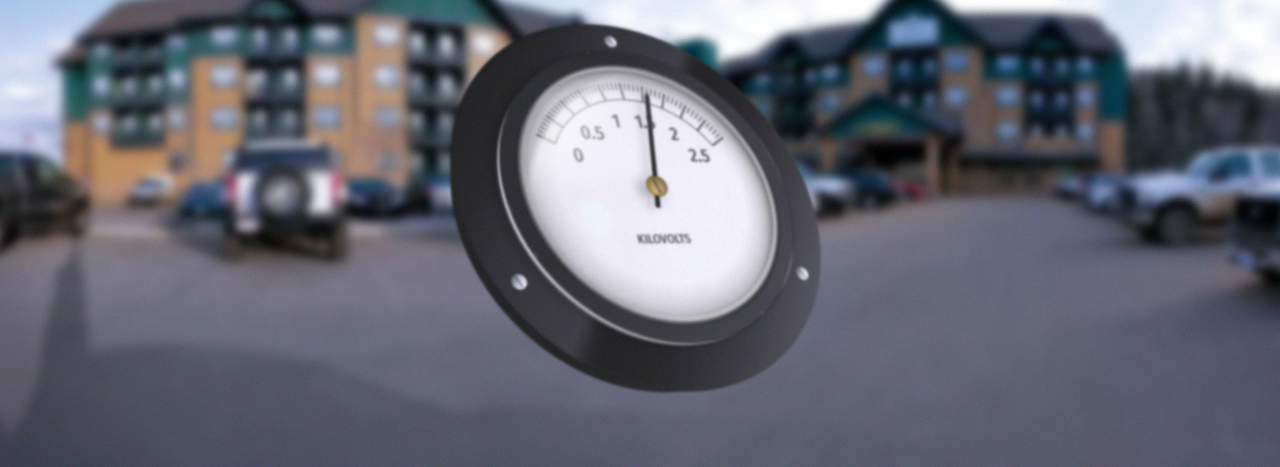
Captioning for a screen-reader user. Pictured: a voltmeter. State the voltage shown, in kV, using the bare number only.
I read 1.5
